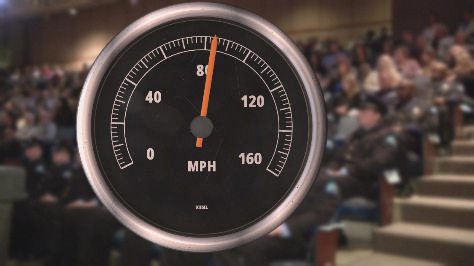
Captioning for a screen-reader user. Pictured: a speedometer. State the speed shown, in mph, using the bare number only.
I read 84
